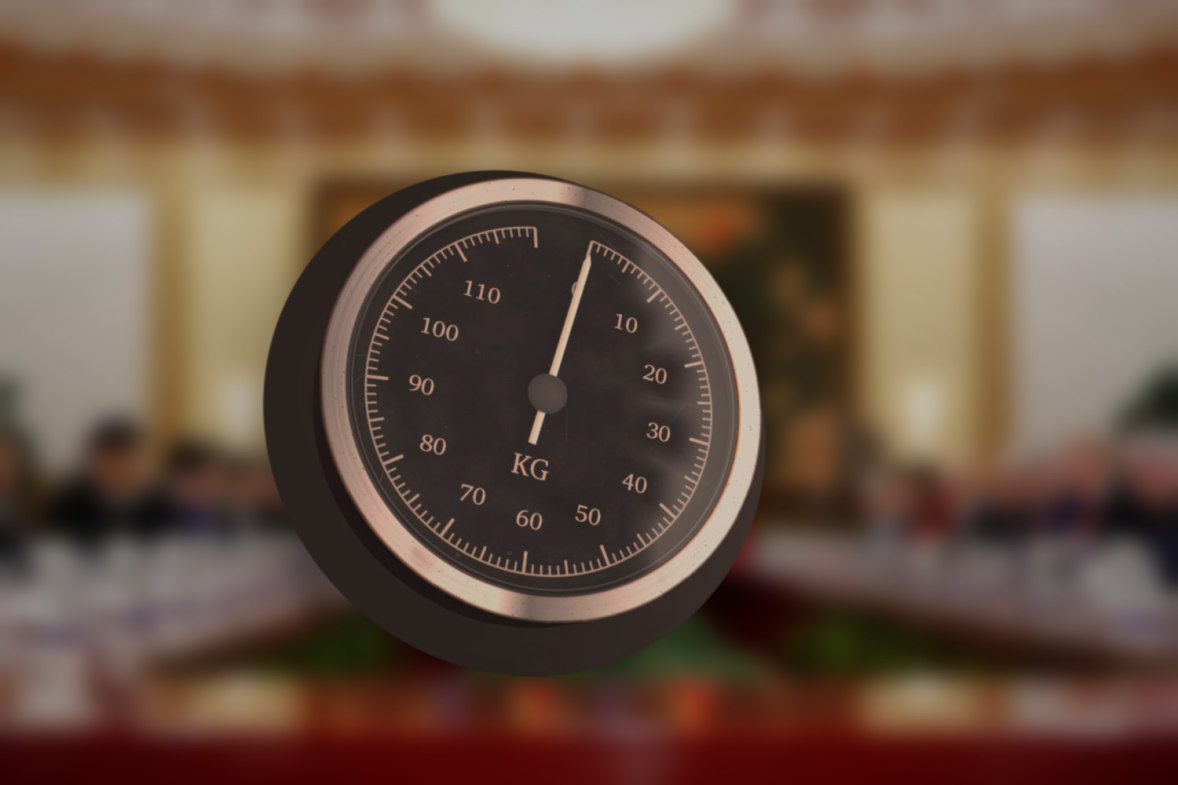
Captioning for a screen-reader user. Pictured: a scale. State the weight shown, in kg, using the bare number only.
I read 0
